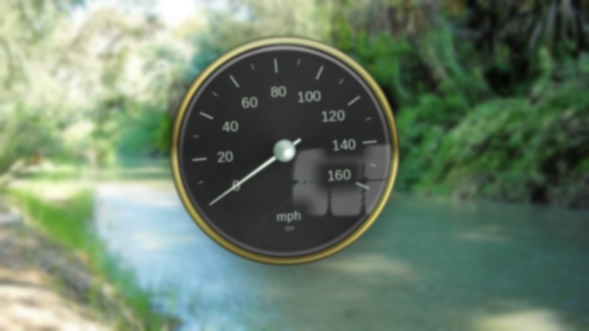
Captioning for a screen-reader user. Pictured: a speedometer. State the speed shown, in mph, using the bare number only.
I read 0
